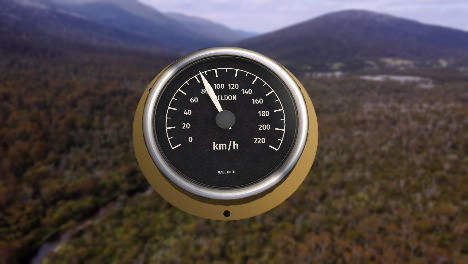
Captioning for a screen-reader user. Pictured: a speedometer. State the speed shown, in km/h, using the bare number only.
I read 85
